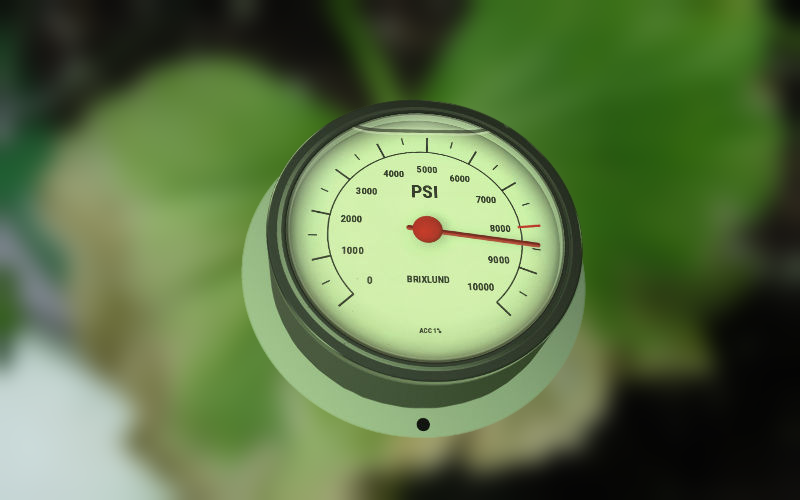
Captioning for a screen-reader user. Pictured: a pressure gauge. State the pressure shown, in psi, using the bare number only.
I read 8500
